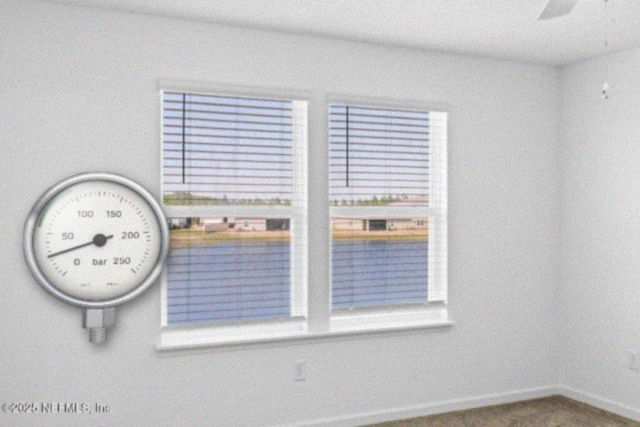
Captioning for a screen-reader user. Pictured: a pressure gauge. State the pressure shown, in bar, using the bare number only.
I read 25
